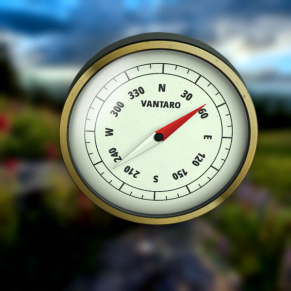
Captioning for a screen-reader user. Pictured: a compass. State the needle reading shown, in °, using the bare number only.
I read 50
